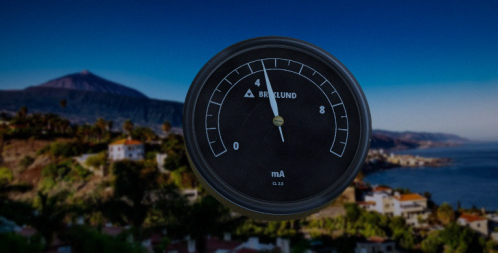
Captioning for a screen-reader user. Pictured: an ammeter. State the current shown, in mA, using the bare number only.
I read 4.5
